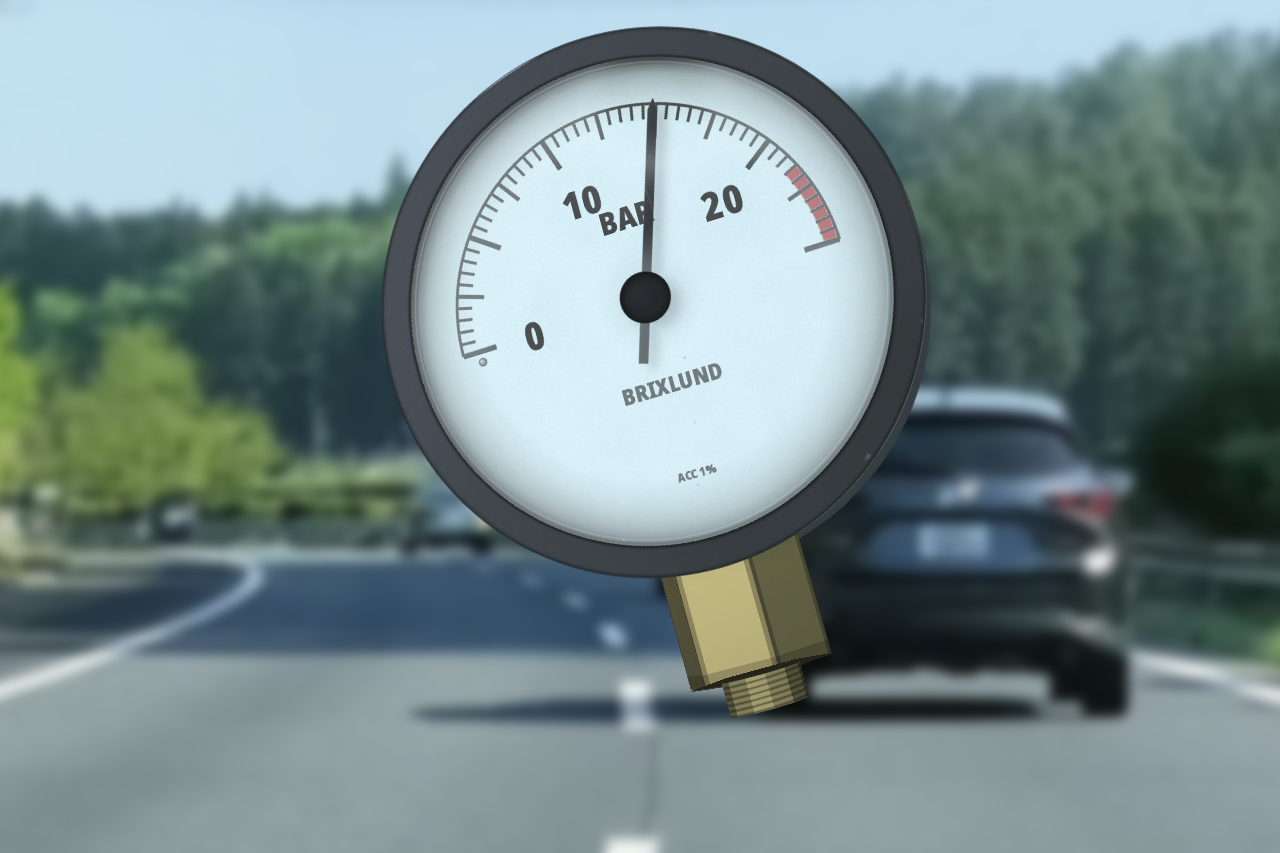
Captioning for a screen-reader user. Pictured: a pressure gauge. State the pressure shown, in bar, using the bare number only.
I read 15
